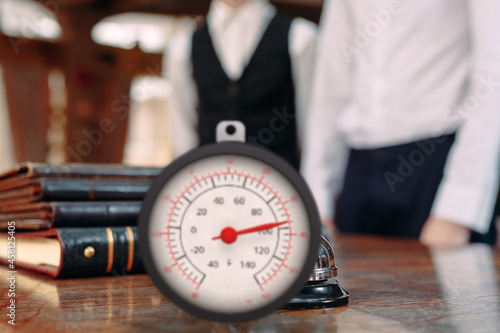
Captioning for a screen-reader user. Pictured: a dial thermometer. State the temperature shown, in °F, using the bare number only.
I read 96
